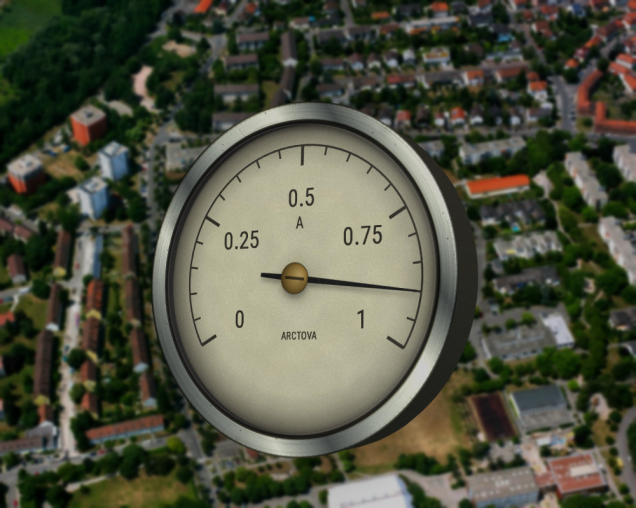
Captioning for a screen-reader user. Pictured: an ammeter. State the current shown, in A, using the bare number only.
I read 0.9
